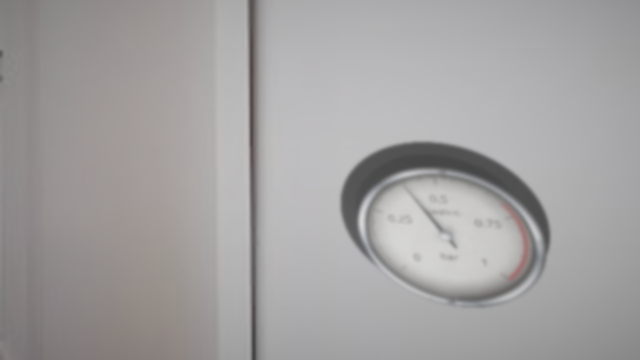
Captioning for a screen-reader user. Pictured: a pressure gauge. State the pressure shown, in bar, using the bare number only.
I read 0.4
